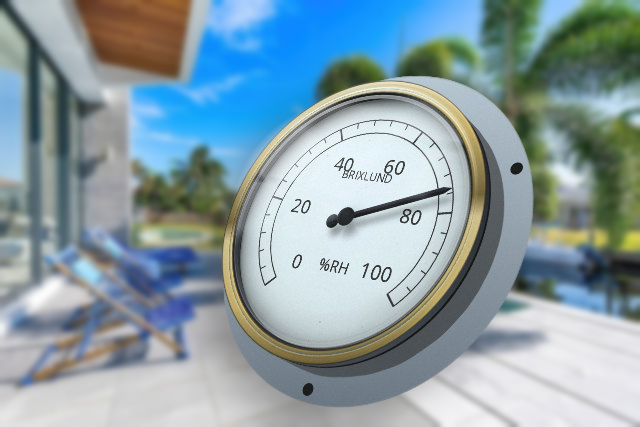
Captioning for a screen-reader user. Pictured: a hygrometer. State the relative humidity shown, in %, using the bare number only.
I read 76
